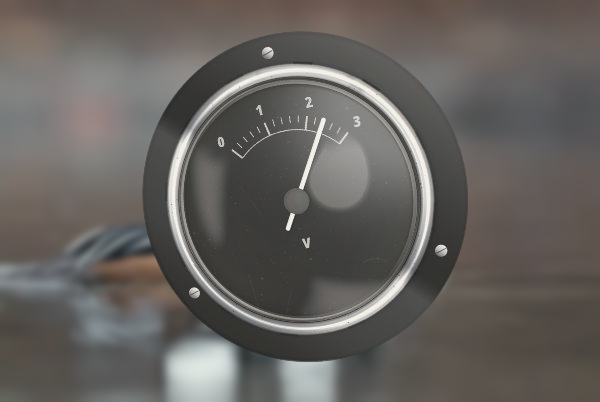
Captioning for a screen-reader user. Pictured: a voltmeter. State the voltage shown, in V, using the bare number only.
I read 2.4
